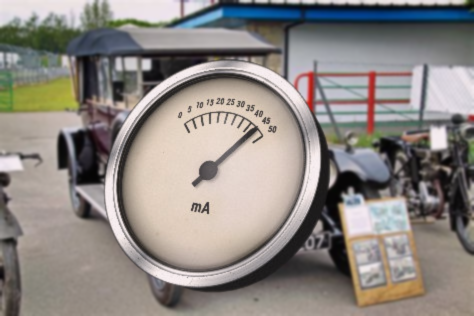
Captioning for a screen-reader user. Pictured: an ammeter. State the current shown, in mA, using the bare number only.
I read 45
